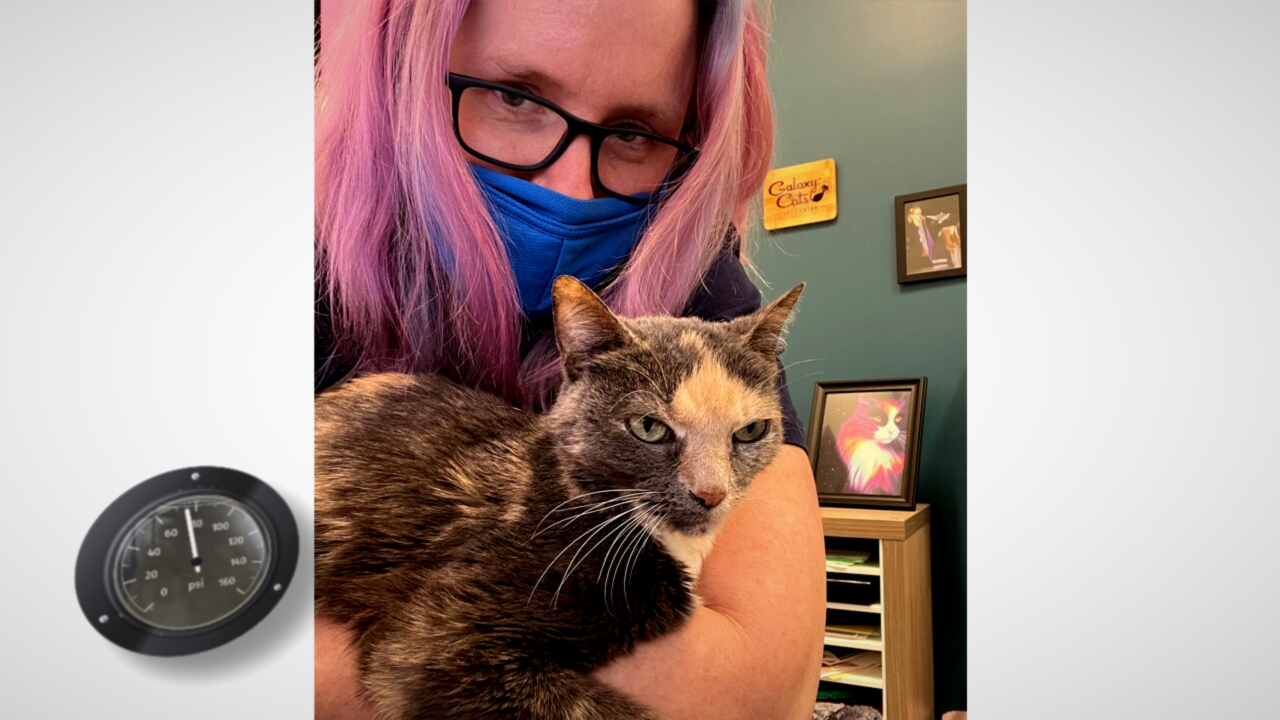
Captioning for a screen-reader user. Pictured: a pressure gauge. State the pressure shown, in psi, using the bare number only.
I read 75
